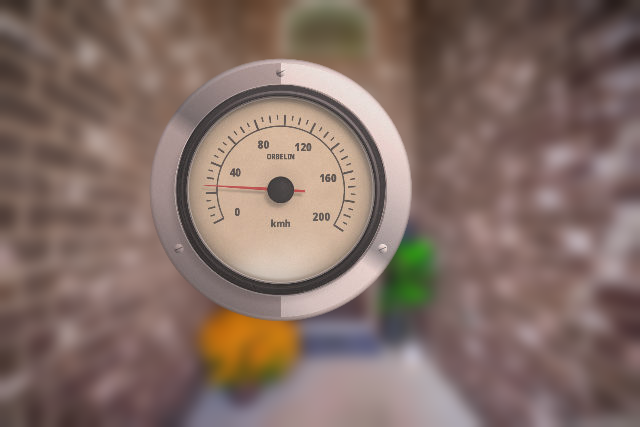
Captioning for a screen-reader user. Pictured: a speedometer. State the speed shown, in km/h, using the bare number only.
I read 25
